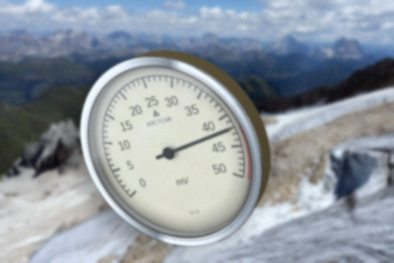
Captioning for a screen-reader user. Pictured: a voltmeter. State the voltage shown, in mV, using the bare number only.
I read 42
